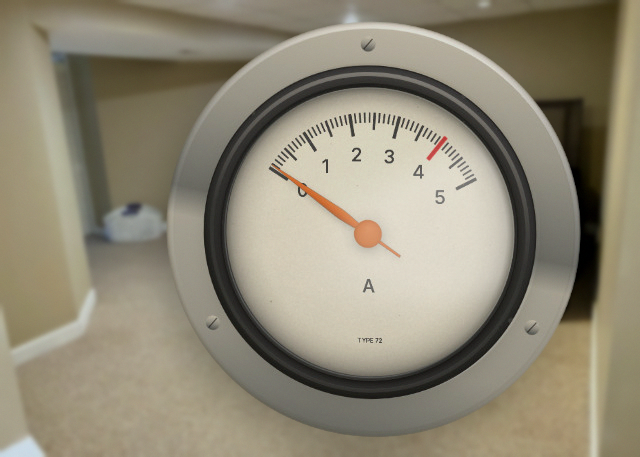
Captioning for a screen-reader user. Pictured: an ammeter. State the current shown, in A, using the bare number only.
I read 0.1
